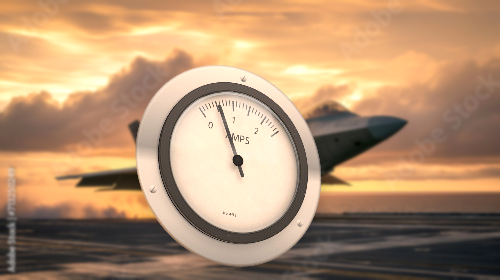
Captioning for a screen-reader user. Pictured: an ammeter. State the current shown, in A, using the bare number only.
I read 0.5
